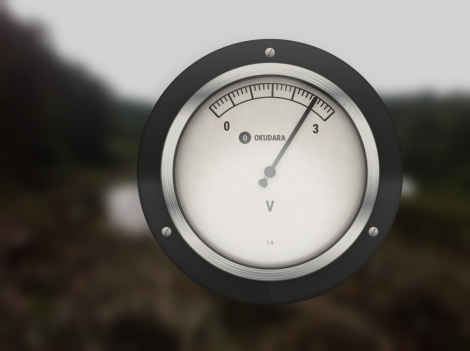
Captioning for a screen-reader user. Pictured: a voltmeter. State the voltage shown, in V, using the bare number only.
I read 2.5
